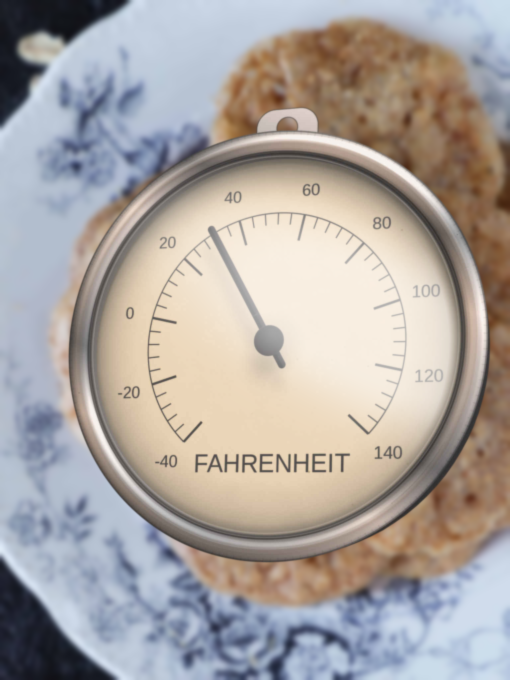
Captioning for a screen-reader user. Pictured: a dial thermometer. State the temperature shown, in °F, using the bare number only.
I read 32
